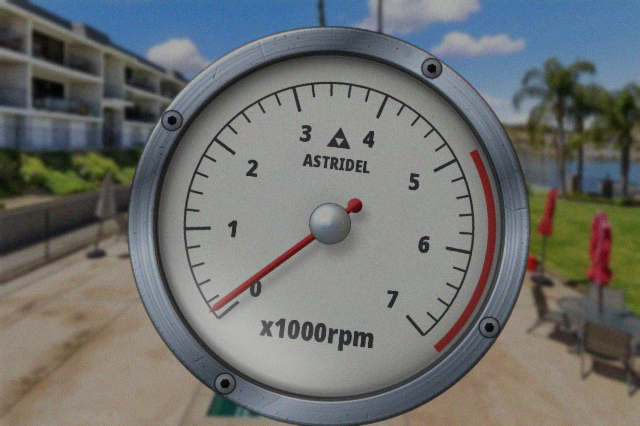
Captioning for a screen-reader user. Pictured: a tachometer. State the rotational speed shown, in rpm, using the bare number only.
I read 100
